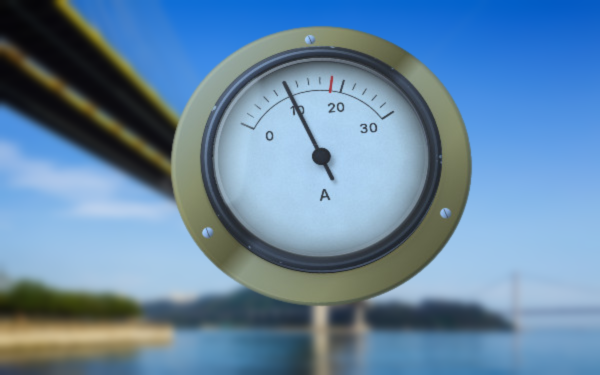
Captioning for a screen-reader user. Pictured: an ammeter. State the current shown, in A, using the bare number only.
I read 10
